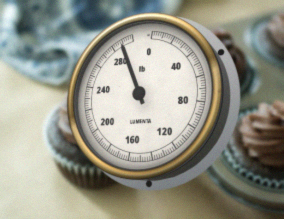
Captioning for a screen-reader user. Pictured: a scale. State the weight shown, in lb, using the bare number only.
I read 290
